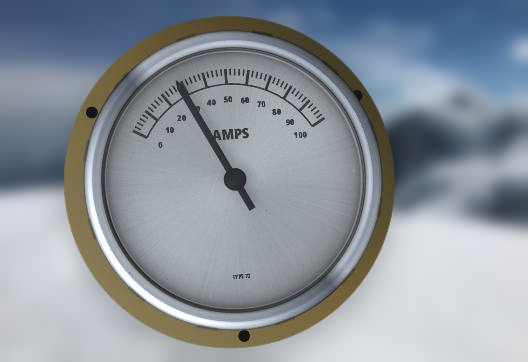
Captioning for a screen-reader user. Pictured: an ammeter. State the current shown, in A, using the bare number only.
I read 28
